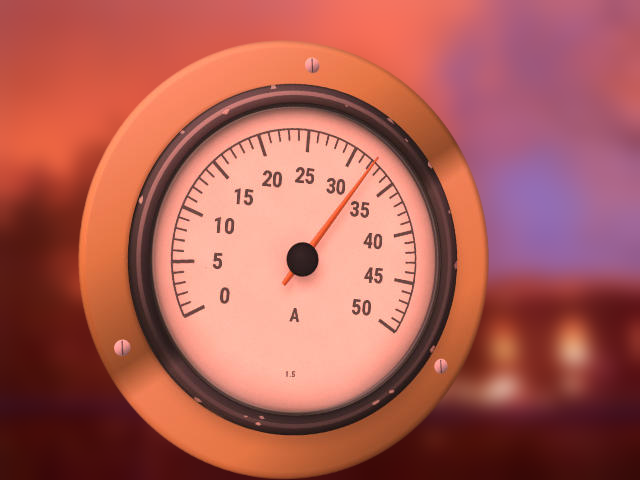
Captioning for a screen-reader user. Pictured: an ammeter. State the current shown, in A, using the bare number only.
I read 32
